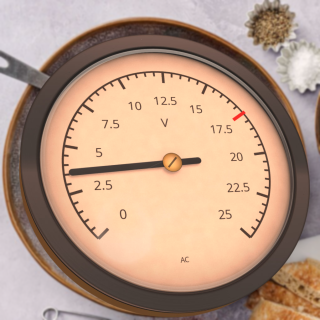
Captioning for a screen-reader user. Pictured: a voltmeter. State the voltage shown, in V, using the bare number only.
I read 3.5
